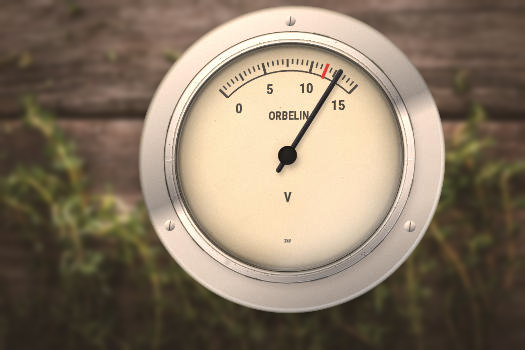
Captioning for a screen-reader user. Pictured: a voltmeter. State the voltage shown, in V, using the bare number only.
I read 13
